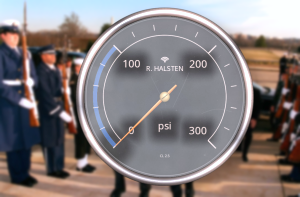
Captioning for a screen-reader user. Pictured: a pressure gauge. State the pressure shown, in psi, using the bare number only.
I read 0
